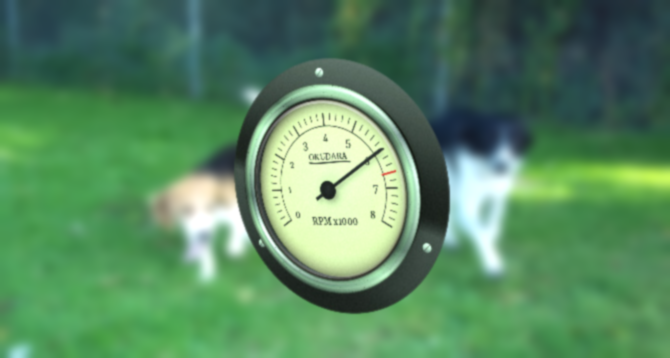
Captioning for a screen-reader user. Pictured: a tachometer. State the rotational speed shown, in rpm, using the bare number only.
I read 6000
